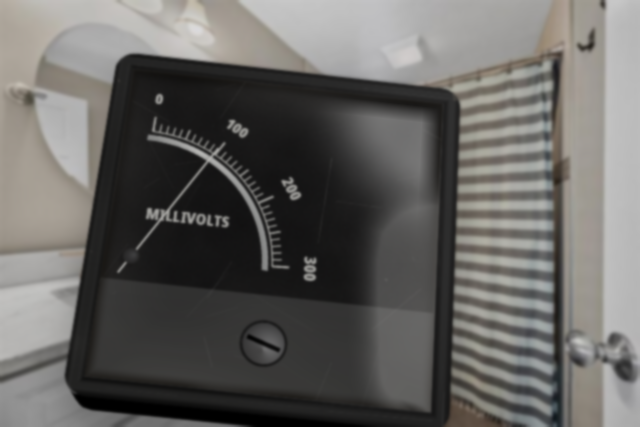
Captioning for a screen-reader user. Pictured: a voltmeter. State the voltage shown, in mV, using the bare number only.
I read 100
